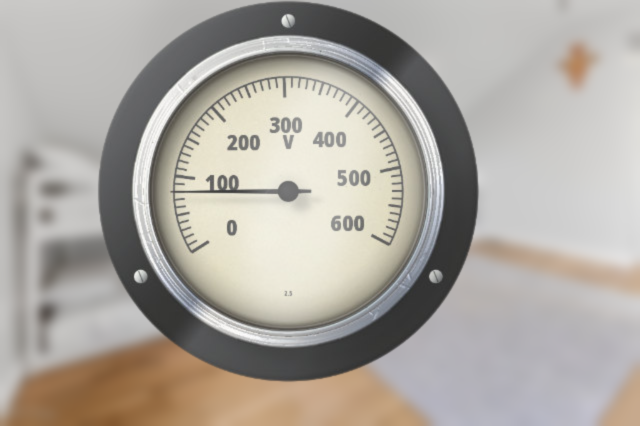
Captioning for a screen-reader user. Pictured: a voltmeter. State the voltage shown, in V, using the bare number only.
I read 80
